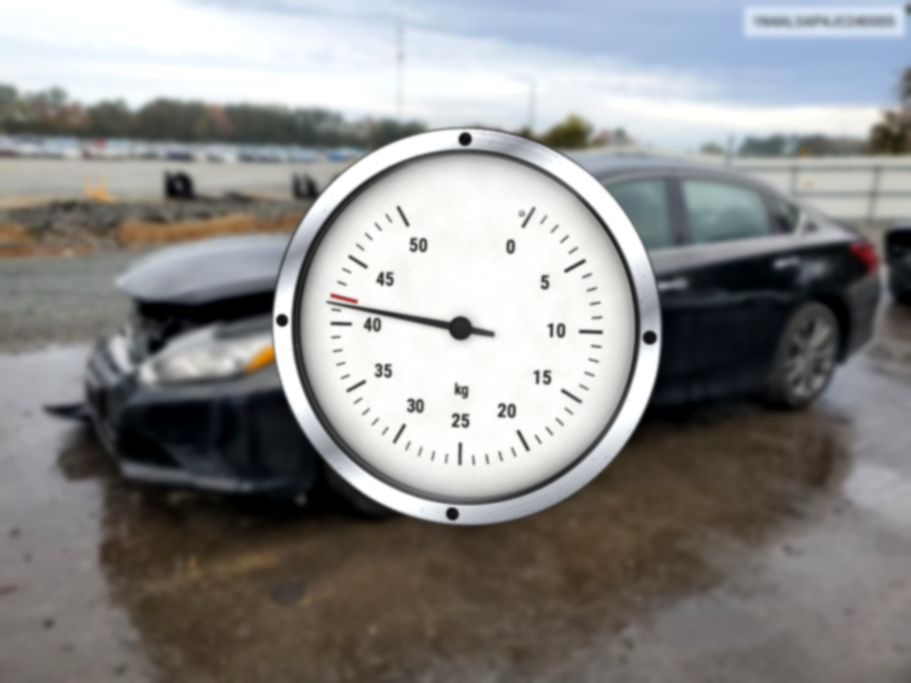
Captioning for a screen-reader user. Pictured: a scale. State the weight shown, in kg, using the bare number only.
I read 41.5
